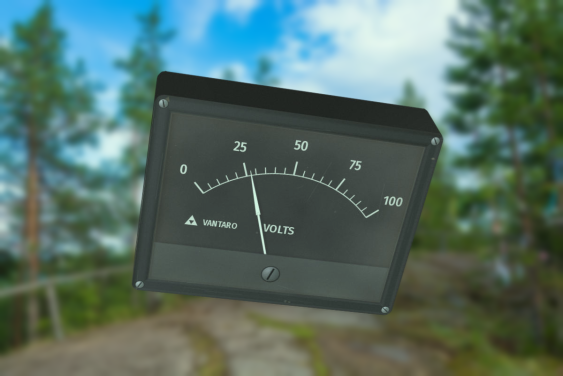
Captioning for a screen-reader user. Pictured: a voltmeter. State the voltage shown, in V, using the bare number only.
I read 27.5
